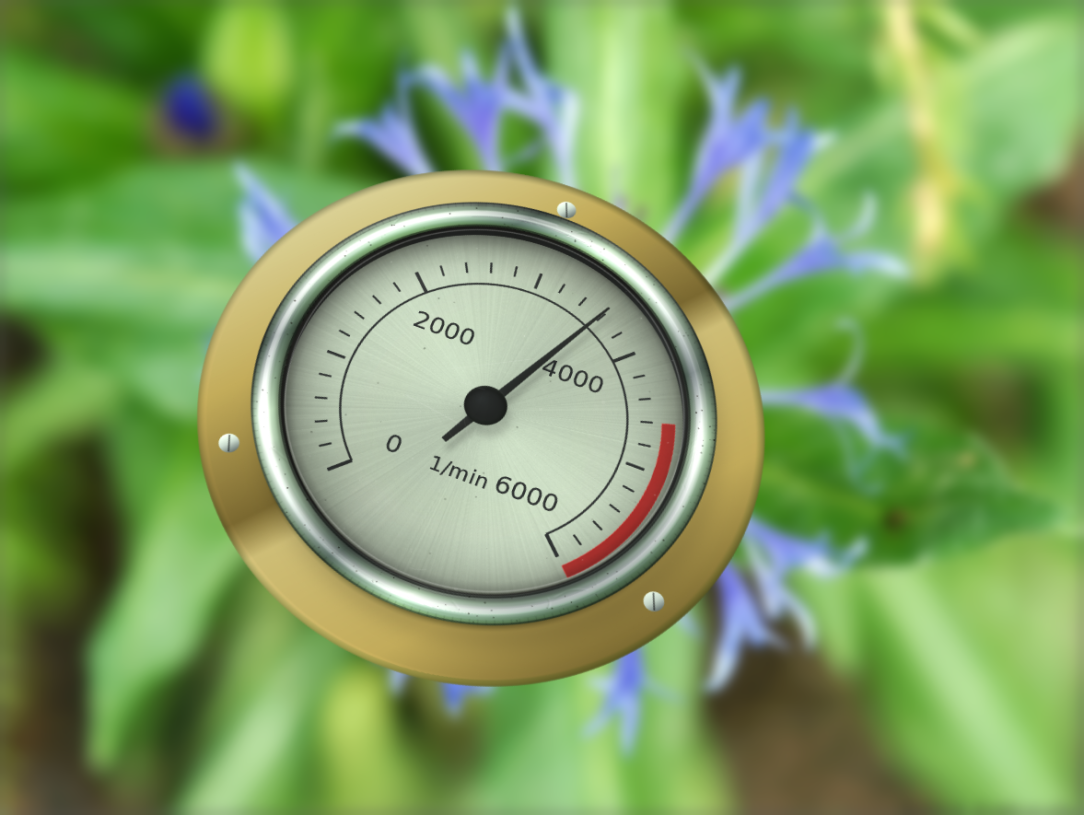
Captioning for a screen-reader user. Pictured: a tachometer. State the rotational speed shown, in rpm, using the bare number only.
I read 3600
